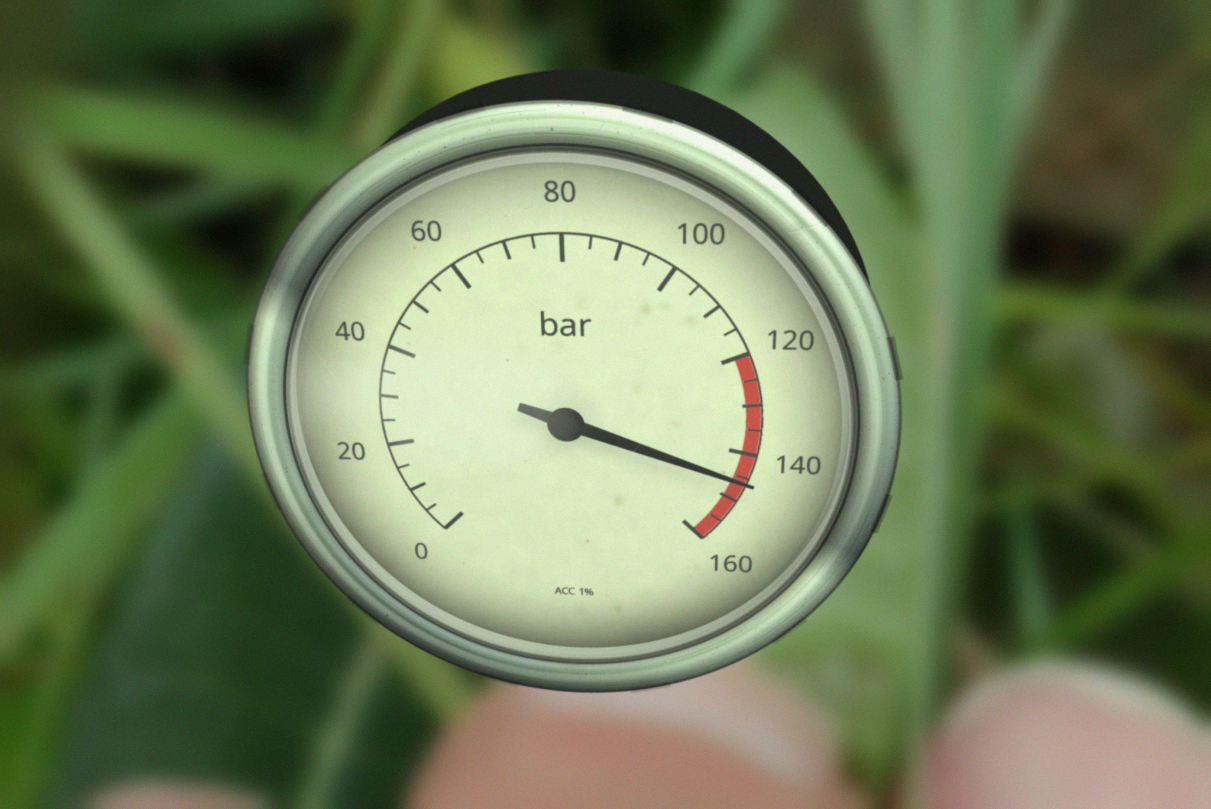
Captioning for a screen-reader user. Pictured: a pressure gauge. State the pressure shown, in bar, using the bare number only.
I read 145
